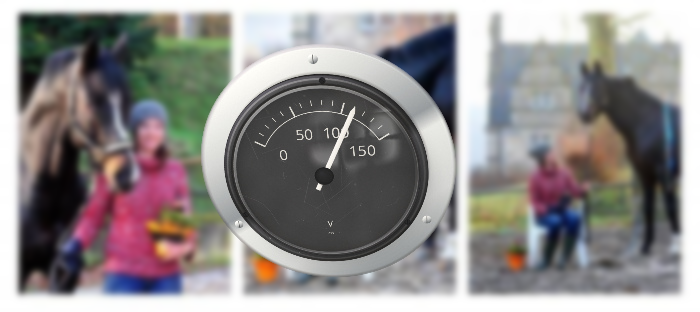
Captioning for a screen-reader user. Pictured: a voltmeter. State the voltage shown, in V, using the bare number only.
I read 110
